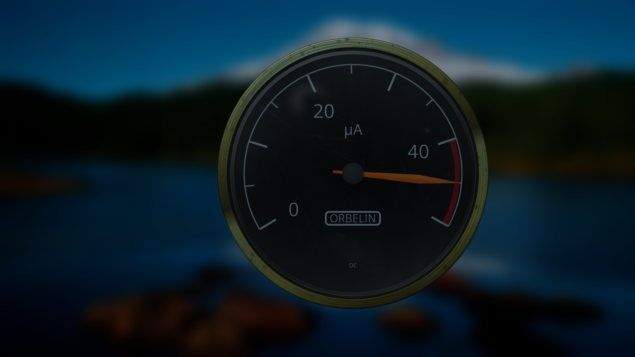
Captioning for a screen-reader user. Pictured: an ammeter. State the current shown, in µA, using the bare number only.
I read 45
